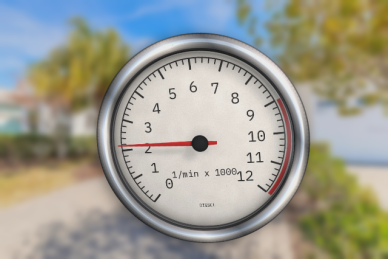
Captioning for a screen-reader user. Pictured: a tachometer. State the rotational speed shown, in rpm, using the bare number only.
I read 2200
